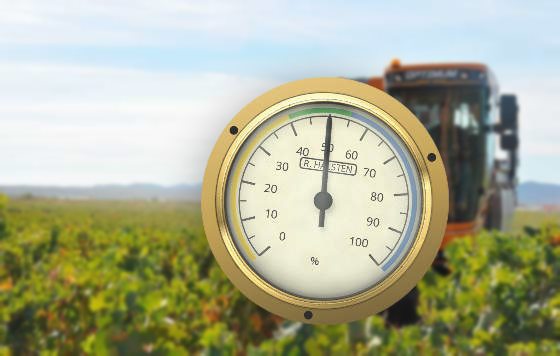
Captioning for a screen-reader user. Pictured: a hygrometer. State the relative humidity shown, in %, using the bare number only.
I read 50
